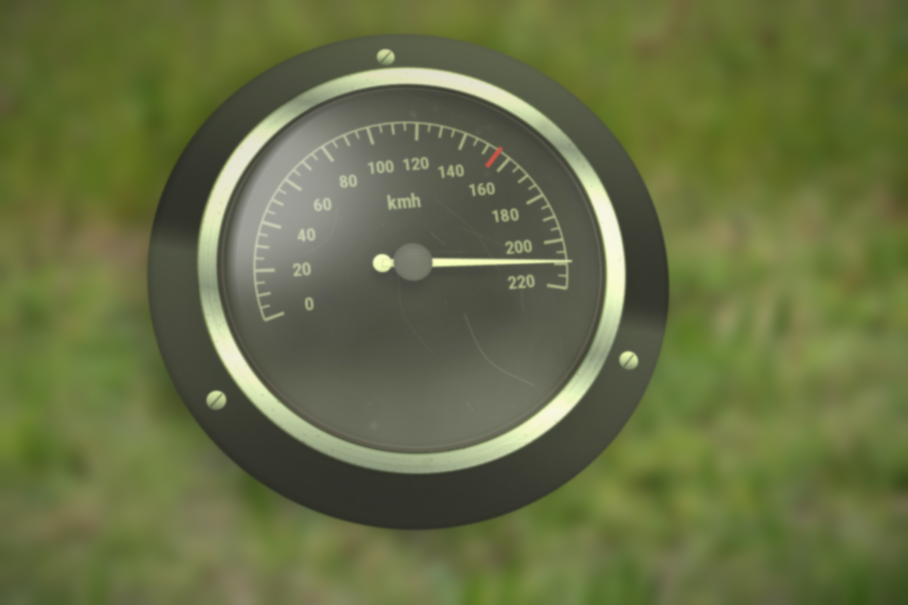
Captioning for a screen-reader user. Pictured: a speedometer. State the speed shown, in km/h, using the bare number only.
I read 210
